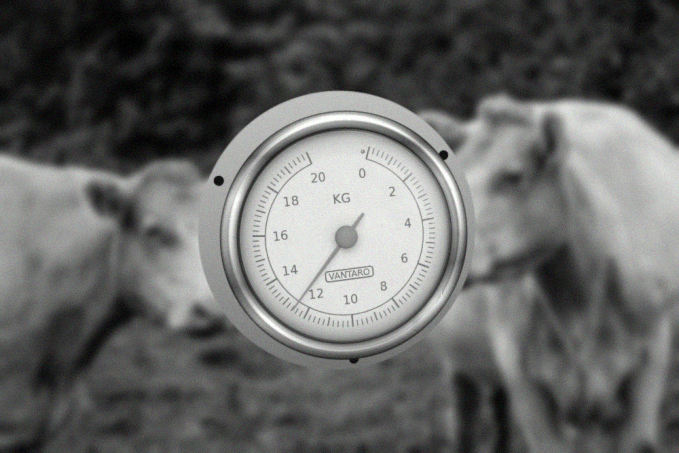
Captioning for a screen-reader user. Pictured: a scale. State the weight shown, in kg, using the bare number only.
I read 12.6
